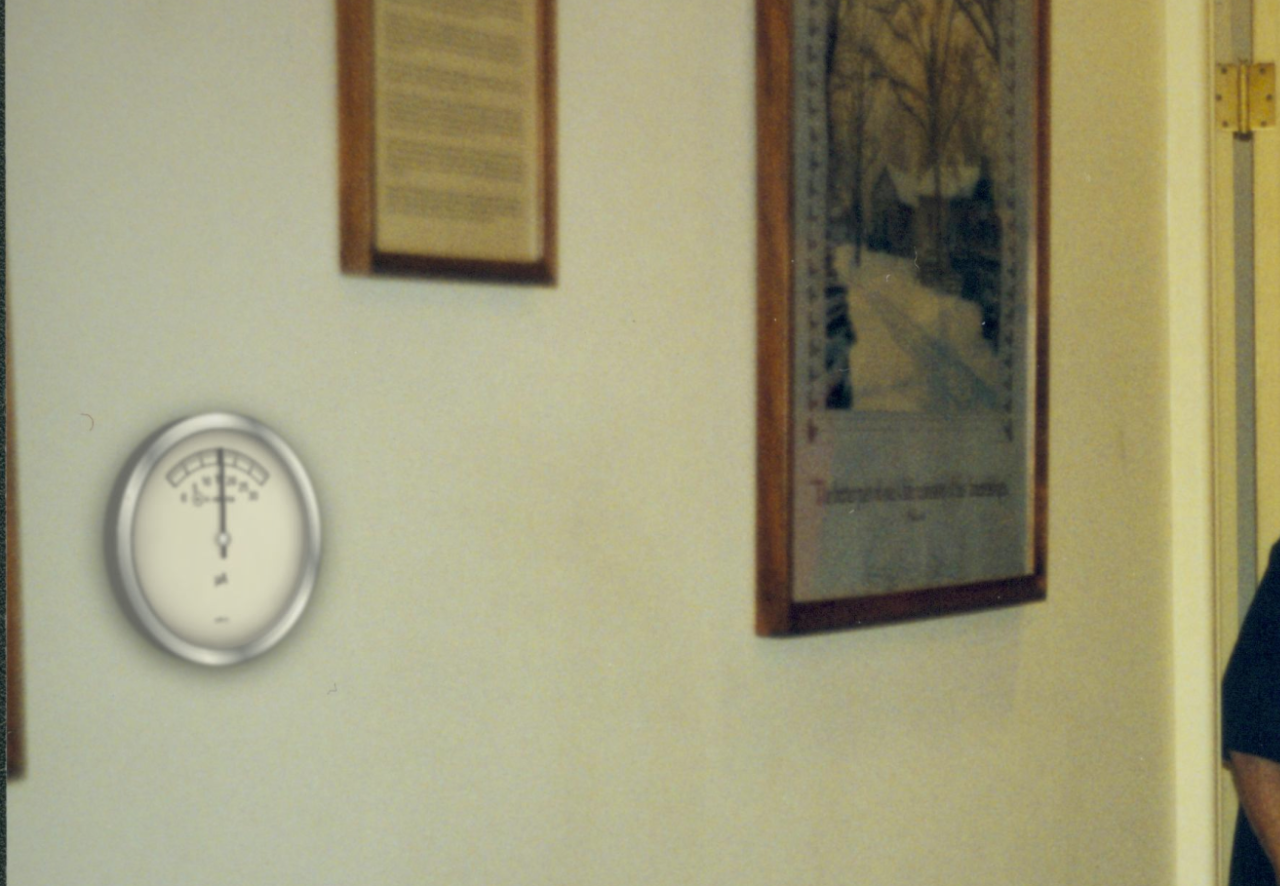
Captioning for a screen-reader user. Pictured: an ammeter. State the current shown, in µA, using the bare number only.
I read 15
